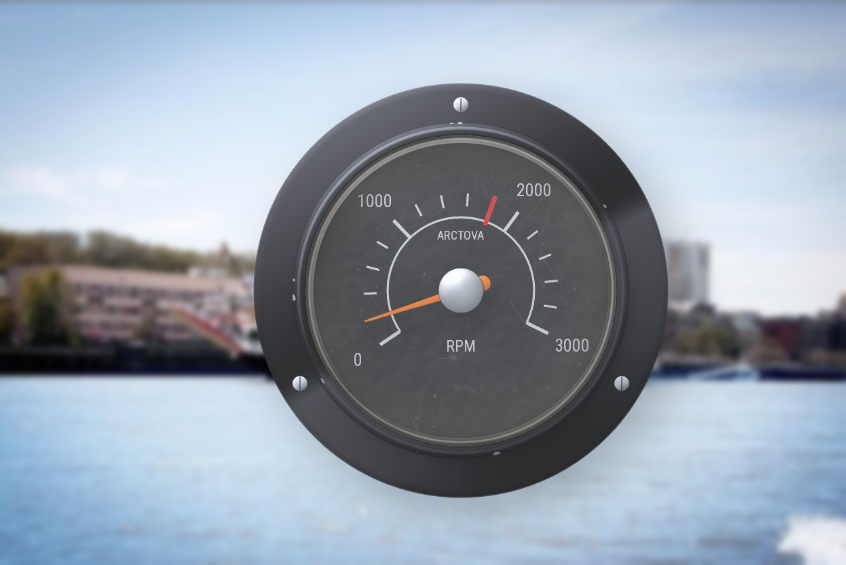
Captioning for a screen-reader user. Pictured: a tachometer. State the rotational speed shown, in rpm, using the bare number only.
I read 200
